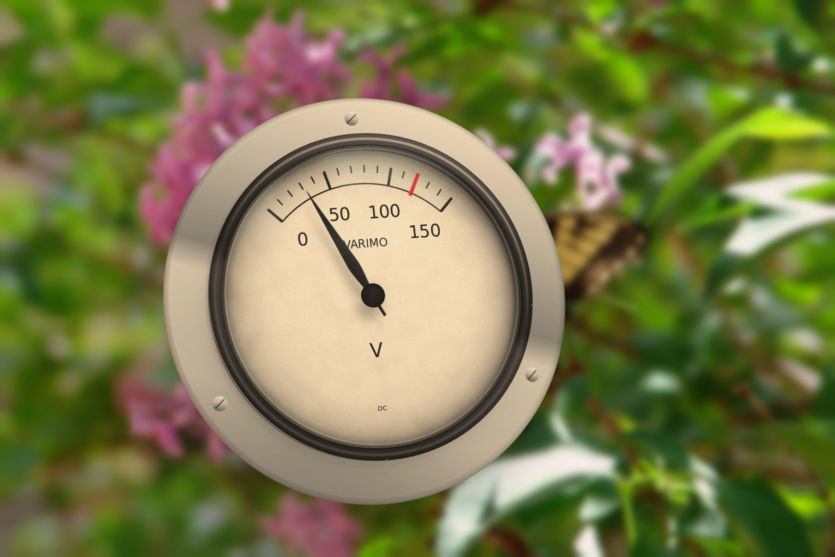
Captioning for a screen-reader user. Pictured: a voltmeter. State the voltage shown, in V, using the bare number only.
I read 30
